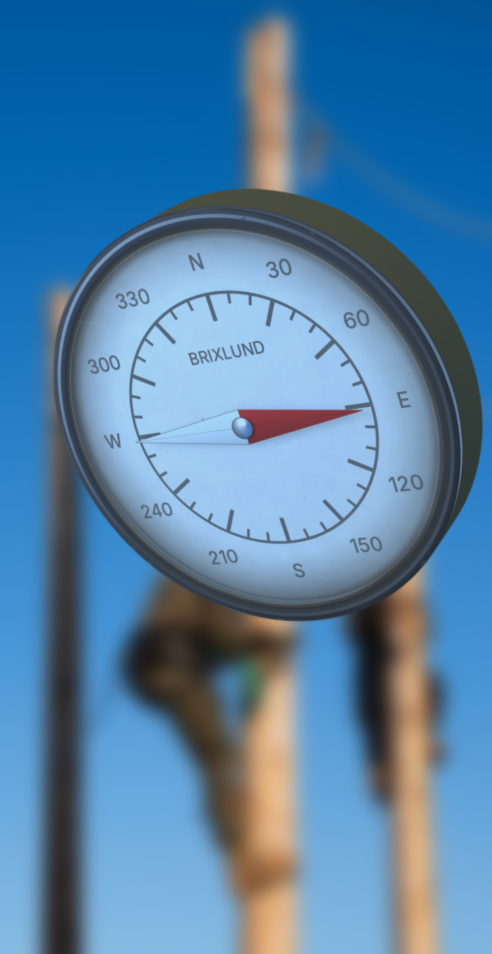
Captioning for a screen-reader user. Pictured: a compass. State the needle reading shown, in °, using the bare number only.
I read 90
